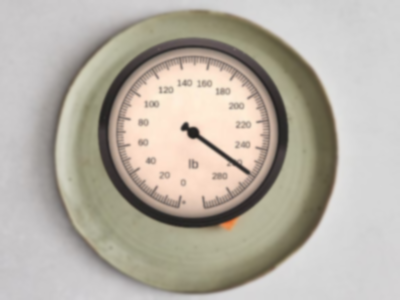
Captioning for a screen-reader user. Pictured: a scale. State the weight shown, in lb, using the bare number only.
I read 260
